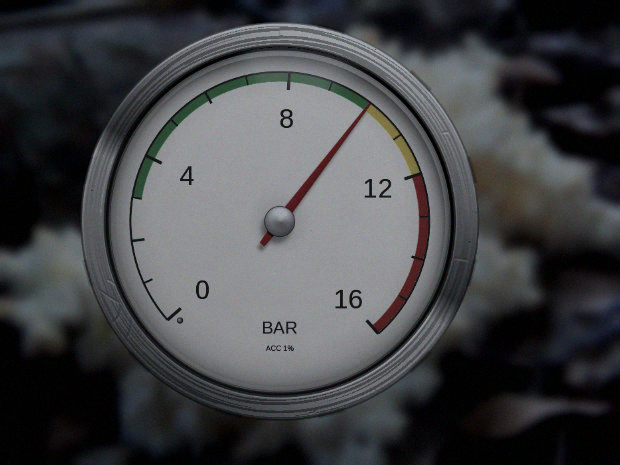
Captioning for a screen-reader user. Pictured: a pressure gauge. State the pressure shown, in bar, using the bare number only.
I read 10
